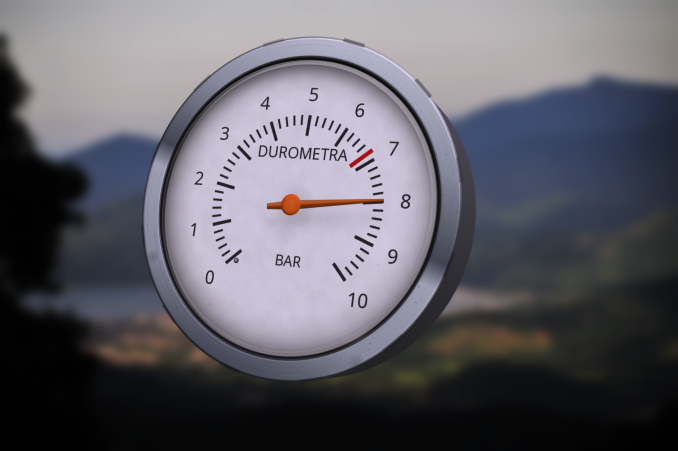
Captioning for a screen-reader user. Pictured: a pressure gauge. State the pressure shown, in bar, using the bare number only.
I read 8
